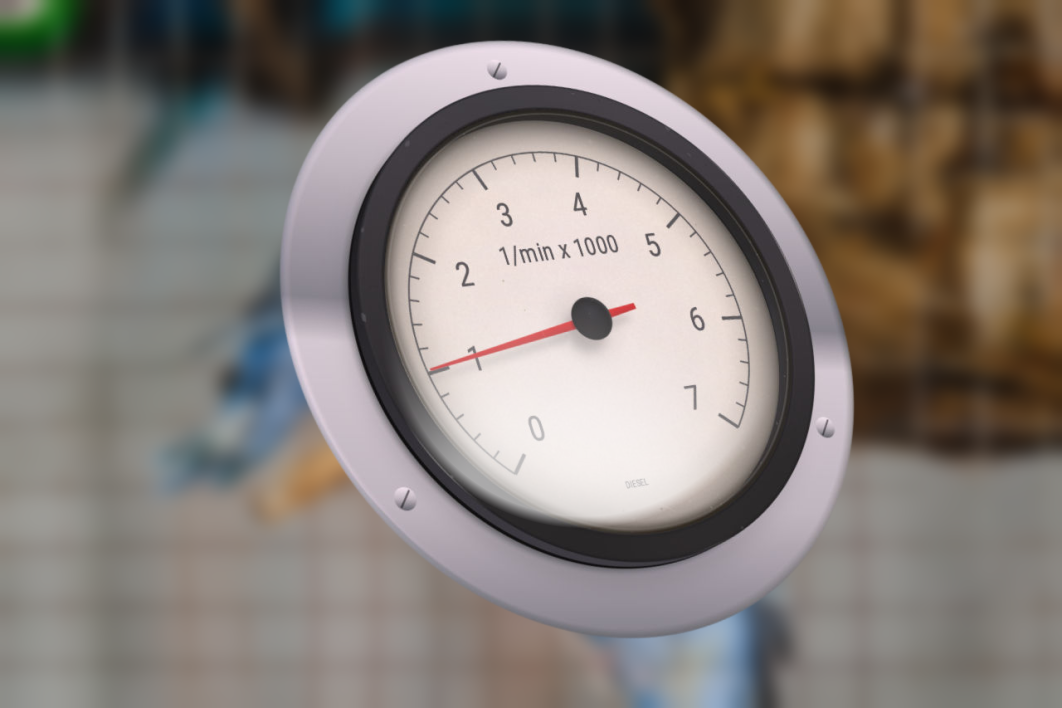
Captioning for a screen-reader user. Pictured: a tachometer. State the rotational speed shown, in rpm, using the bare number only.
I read 1000
